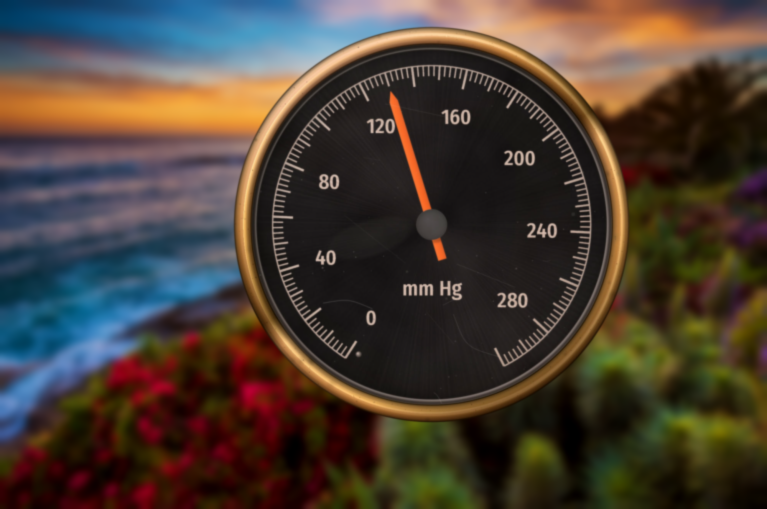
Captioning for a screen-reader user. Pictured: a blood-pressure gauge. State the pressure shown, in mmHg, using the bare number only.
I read 130
